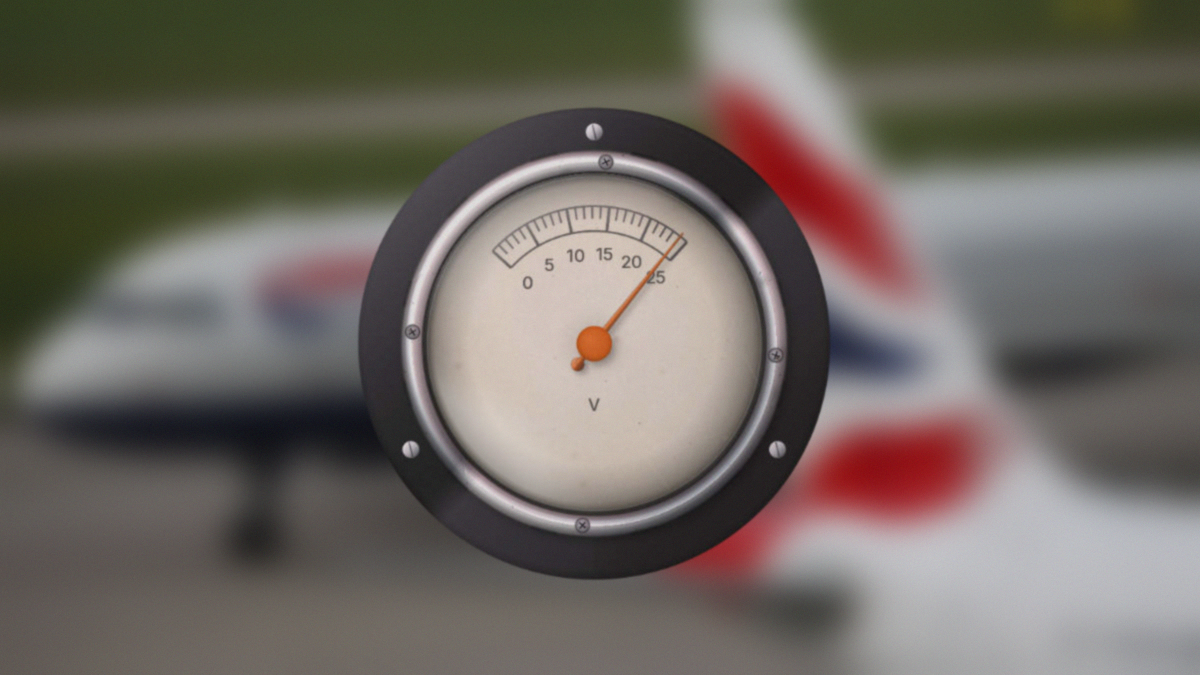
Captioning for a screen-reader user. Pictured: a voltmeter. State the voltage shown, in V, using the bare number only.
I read 24
